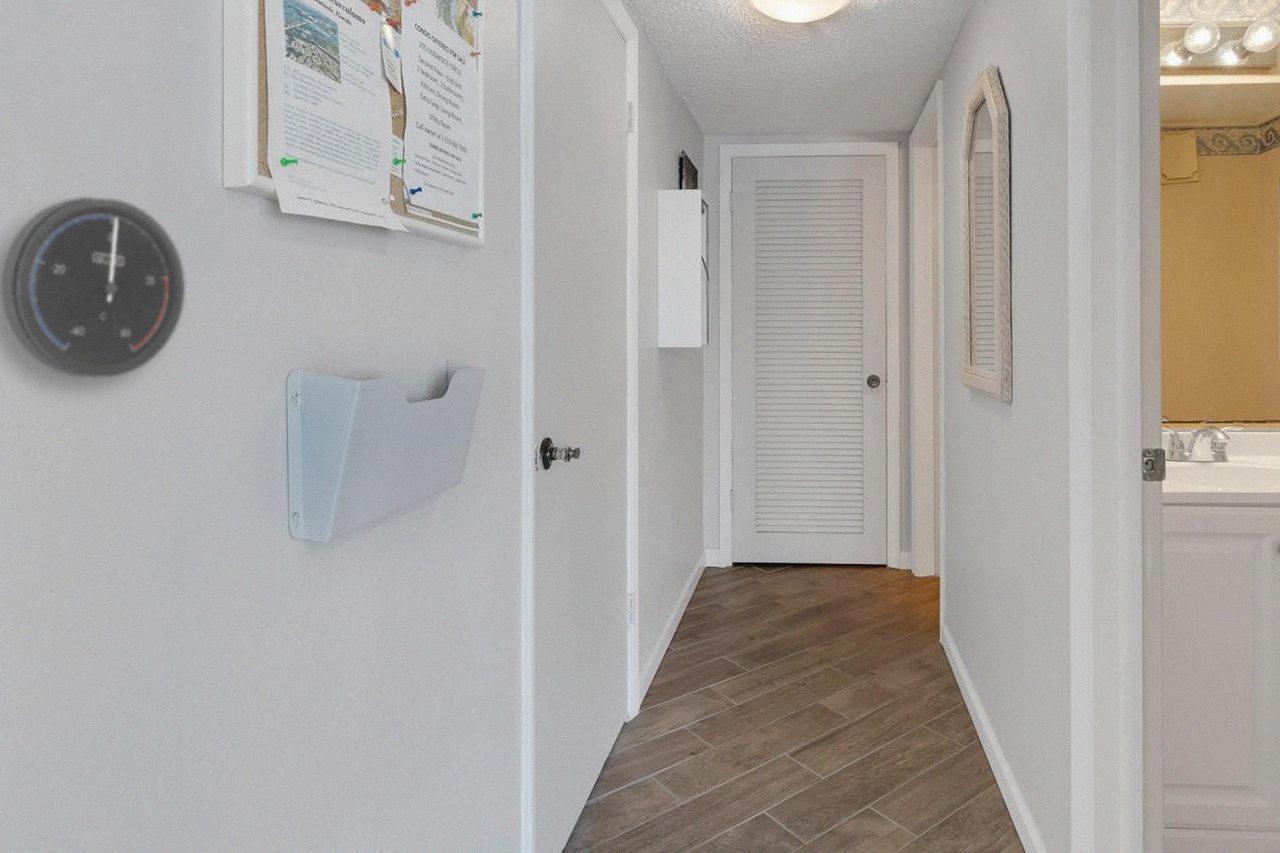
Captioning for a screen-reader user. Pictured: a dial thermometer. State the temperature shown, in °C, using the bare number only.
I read 0
